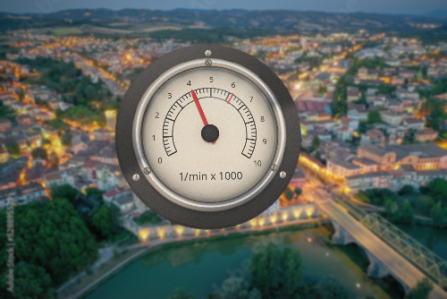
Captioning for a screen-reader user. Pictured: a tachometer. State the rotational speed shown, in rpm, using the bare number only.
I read 4000
